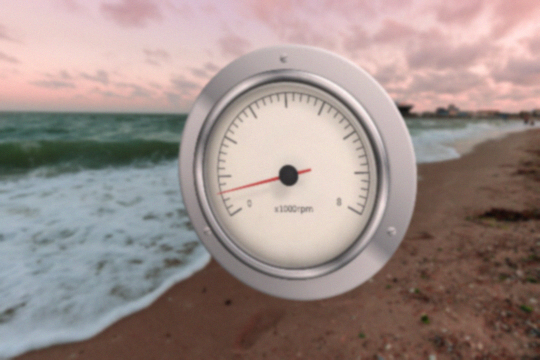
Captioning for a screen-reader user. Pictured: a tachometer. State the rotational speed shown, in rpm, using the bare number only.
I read 600
